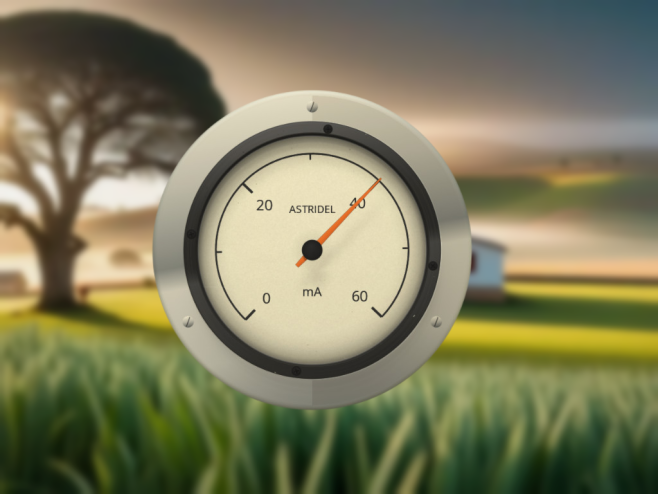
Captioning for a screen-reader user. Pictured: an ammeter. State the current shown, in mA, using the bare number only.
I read 40
